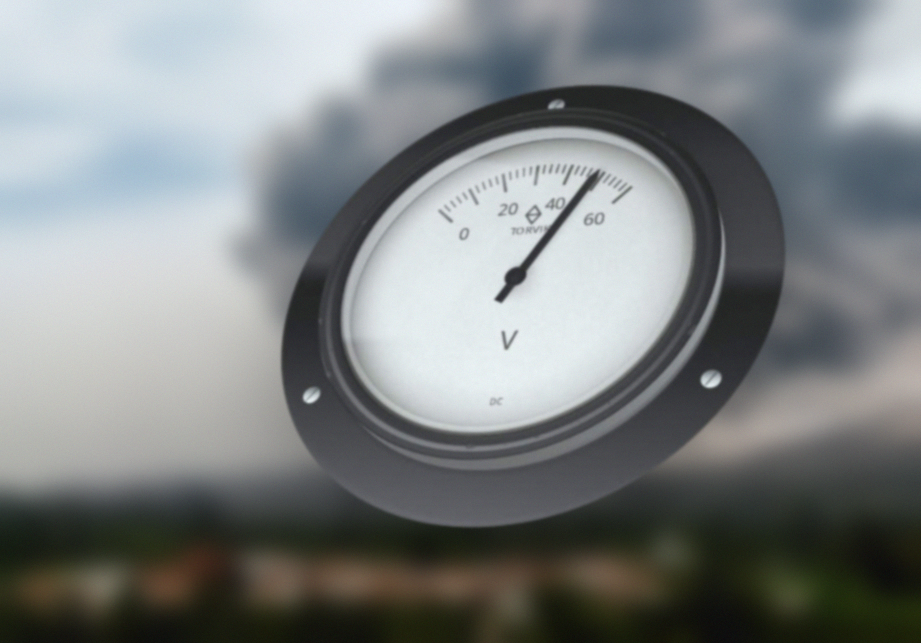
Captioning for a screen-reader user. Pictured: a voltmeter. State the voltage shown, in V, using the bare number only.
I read 50
